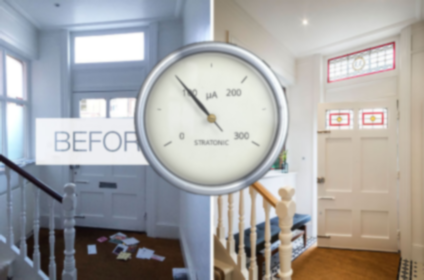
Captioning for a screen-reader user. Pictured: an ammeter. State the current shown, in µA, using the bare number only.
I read 100
